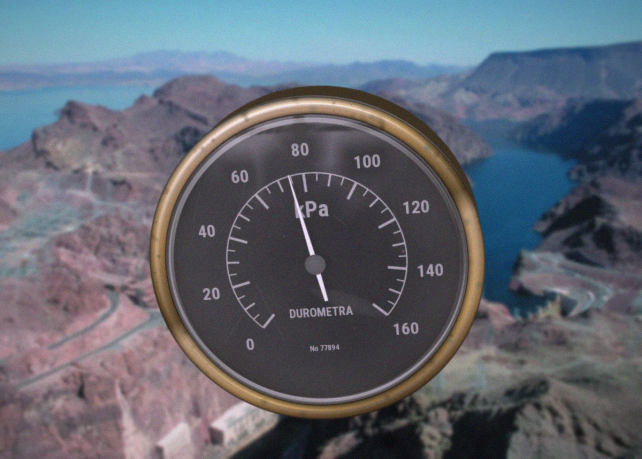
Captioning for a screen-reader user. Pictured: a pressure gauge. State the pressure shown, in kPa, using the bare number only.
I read 75
